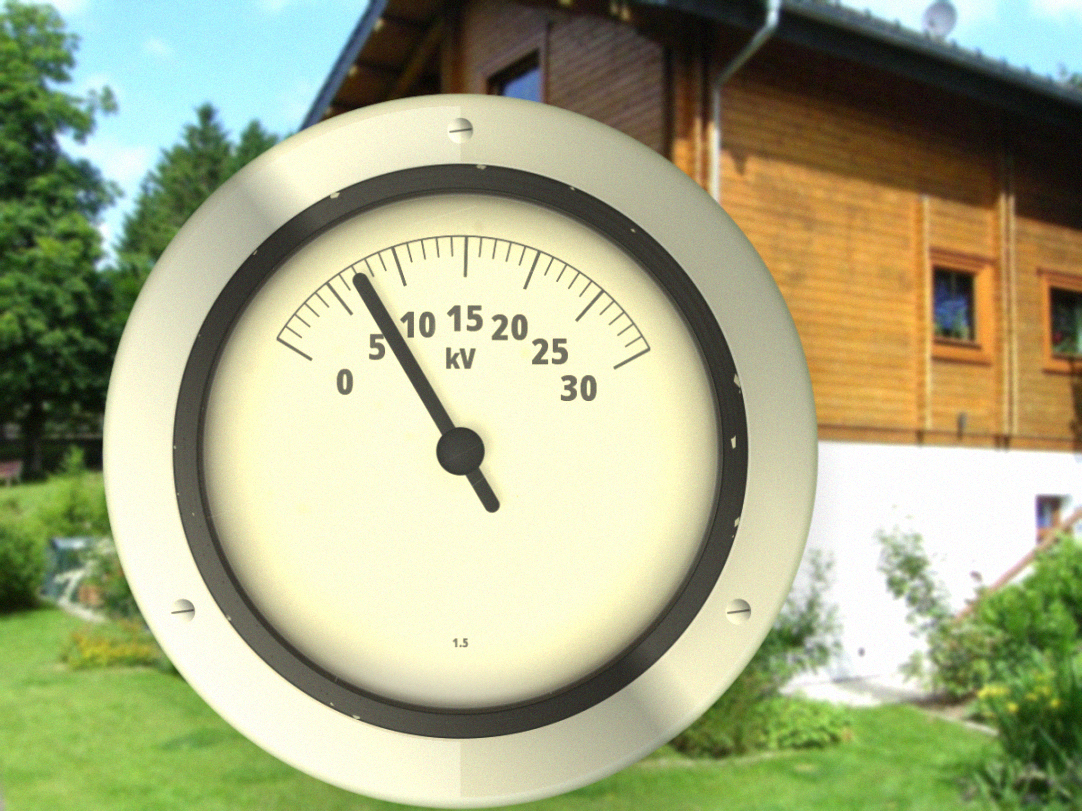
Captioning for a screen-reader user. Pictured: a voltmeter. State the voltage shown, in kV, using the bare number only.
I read 7
